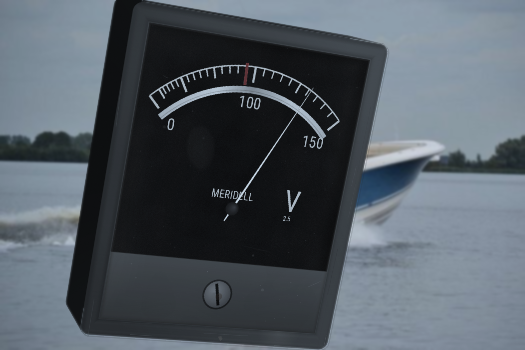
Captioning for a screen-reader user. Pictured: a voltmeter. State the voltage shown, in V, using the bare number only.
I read 130
